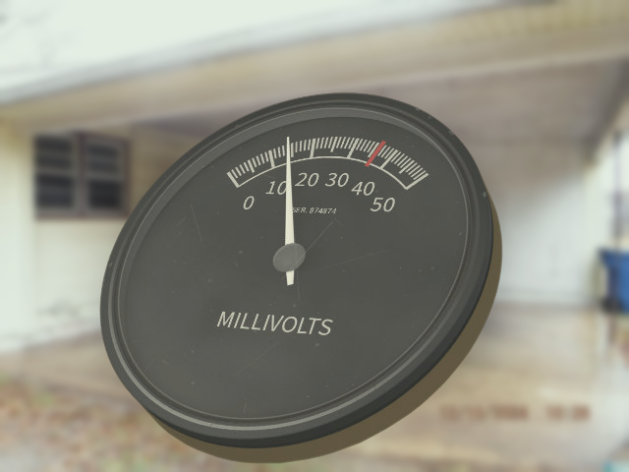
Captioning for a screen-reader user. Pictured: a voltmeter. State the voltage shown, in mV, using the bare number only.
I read 15
